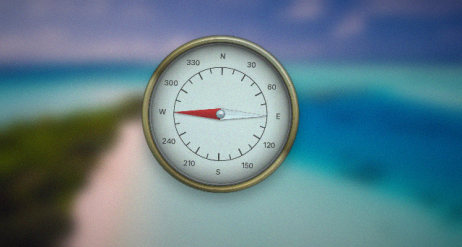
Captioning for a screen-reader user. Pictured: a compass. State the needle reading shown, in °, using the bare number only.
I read 270
